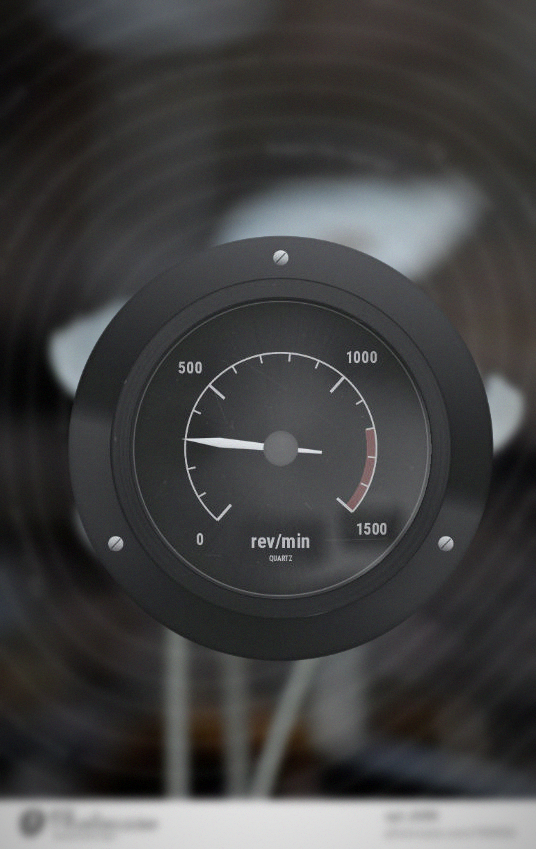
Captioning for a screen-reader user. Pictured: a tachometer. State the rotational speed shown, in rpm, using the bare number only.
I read 300
